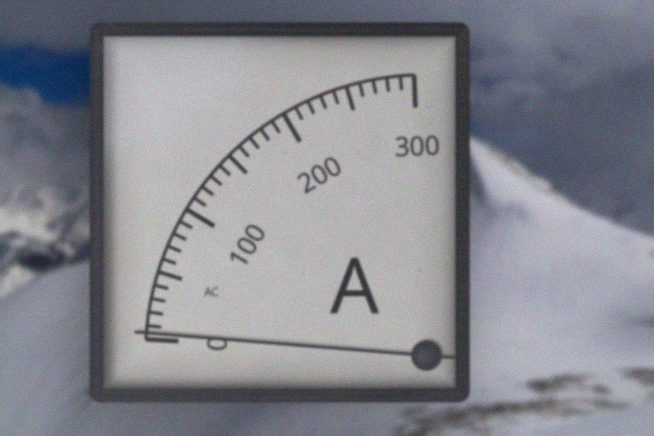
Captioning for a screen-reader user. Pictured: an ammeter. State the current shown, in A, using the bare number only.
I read 5
